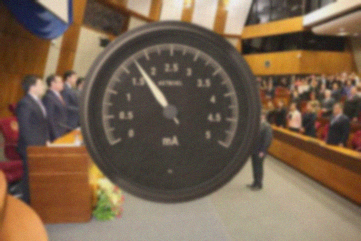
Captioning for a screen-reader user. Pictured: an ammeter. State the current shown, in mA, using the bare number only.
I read 1.75
